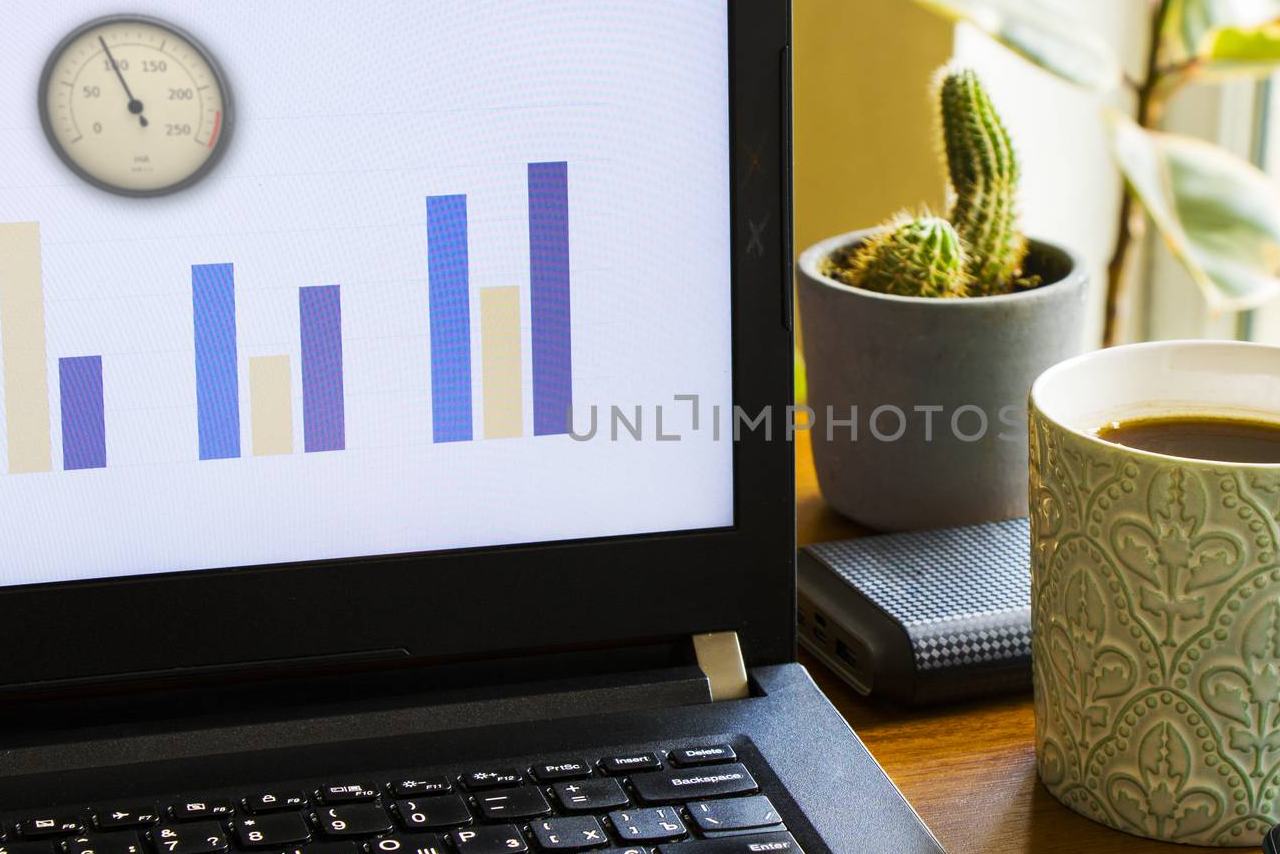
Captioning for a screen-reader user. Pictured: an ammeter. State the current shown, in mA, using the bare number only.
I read 100
